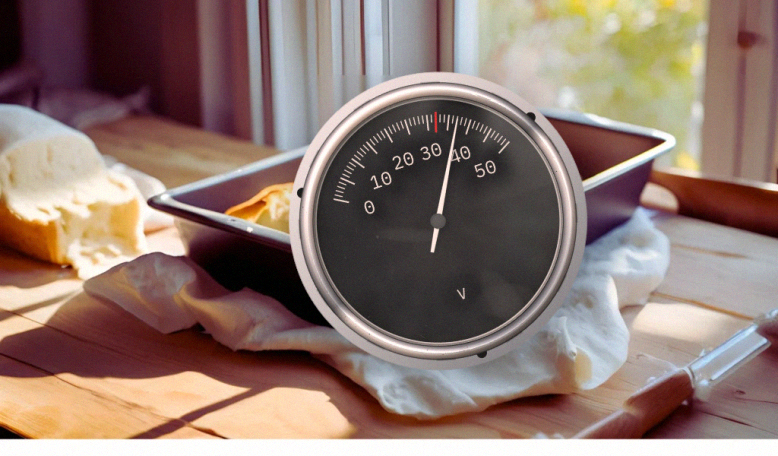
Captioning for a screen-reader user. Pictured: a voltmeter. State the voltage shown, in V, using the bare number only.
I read 37
